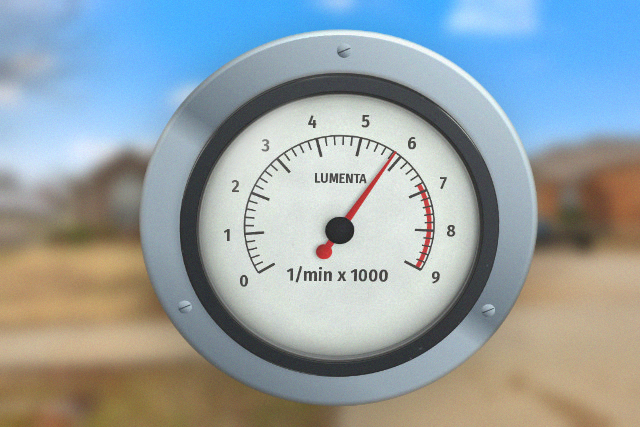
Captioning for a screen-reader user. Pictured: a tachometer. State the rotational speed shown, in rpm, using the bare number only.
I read 5800
